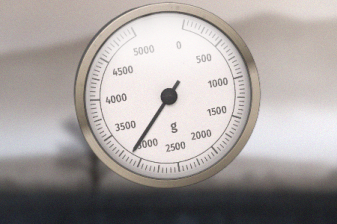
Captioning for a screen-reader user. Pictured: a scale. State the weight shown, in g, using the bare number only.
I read 3150
